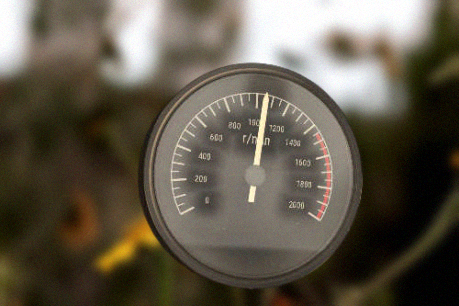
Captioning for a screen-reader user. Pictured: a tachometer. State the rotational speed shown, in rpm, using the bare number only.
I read 1050
